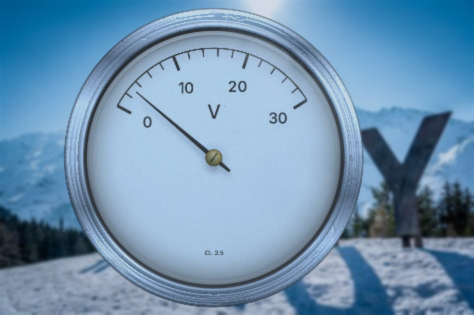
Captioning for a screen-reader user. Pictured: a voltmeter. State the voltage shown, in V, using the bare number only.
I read 3
